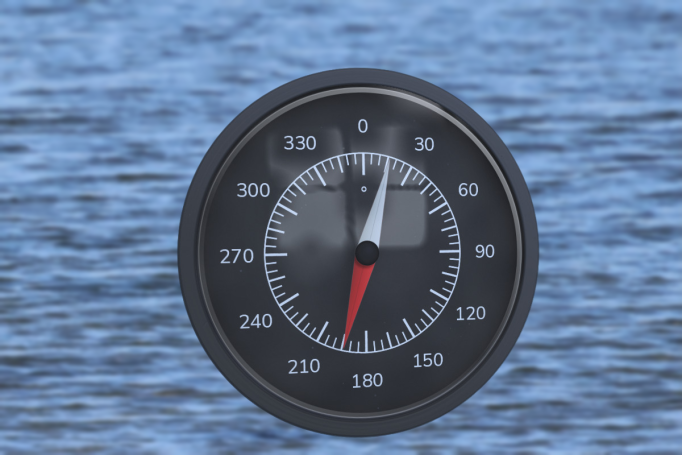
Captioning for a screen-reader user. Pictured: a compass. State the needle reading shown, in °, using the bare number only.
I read 195
